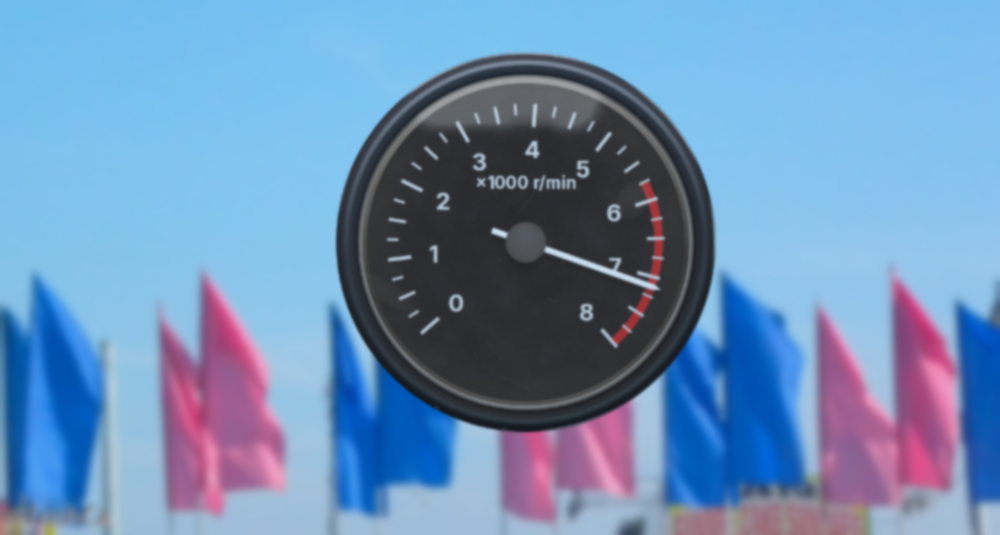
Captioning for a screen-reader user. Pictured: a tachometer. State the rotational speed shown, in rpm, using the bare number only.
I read 7125
